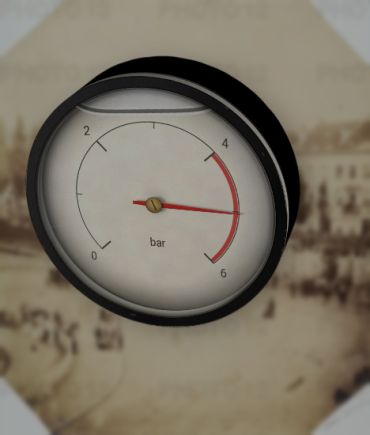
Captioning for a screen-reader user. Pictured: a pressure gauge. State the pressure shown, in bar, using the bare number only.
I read 5
